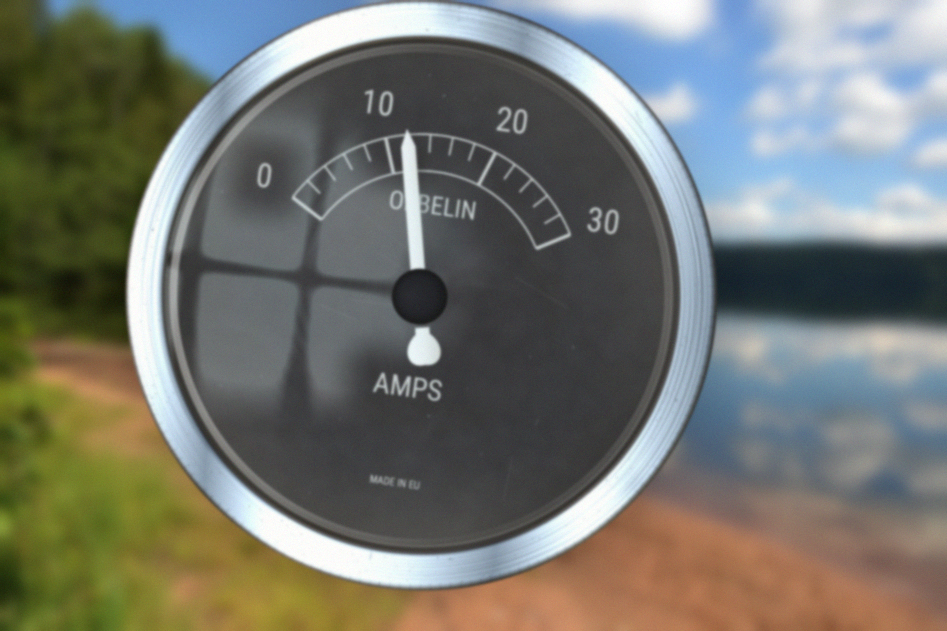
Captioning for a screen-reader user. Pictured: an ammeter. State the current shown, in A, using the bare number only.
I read 12
